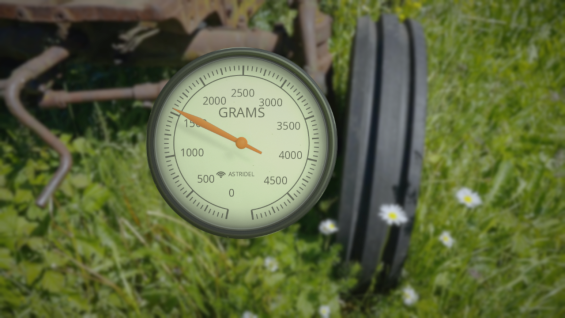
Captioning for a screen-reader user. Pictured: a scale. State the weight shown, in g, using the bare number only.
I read 1550
